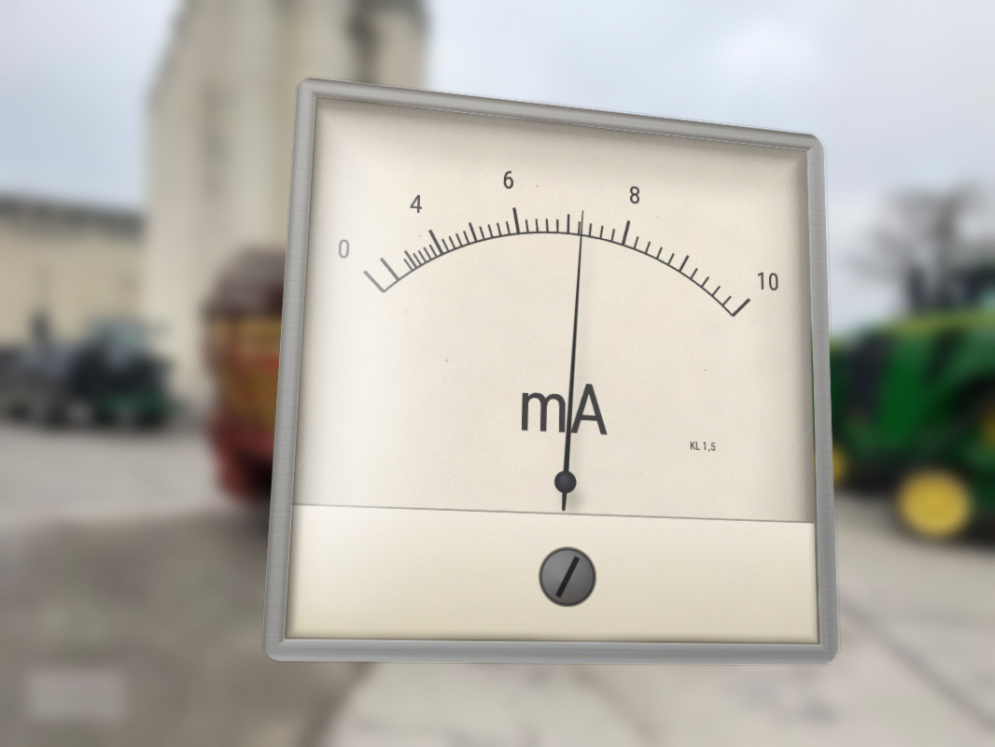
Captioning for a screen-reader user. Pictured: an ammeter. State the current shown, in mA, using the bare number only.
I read 7.2
